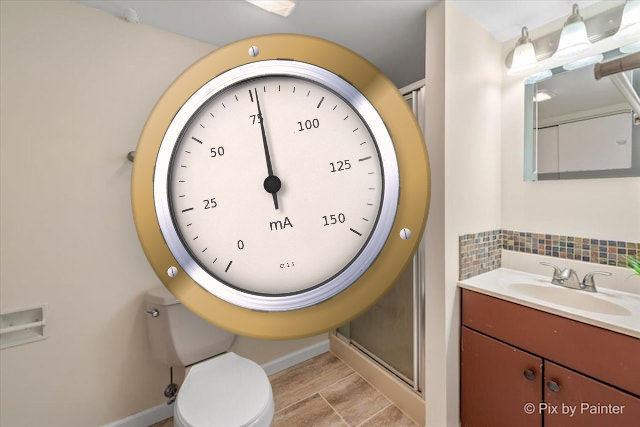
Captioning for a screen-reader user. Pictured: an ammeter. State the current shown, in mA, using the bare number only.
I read 77.5
